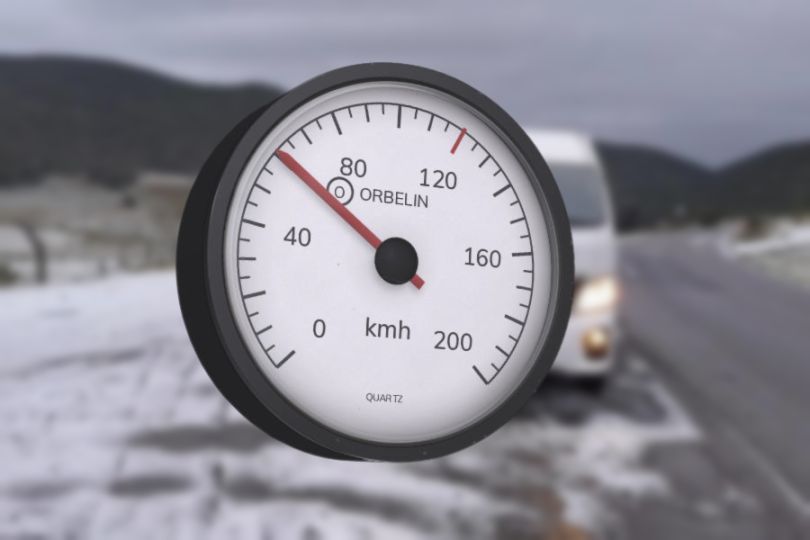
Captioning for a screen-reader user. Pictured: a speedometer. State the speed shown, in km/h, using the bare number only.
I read 60
